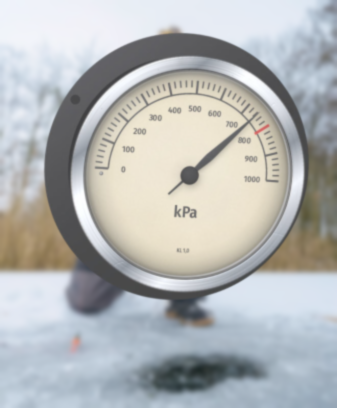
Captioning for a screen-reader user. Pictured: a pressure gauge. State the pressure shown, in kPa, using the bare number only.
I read 740
